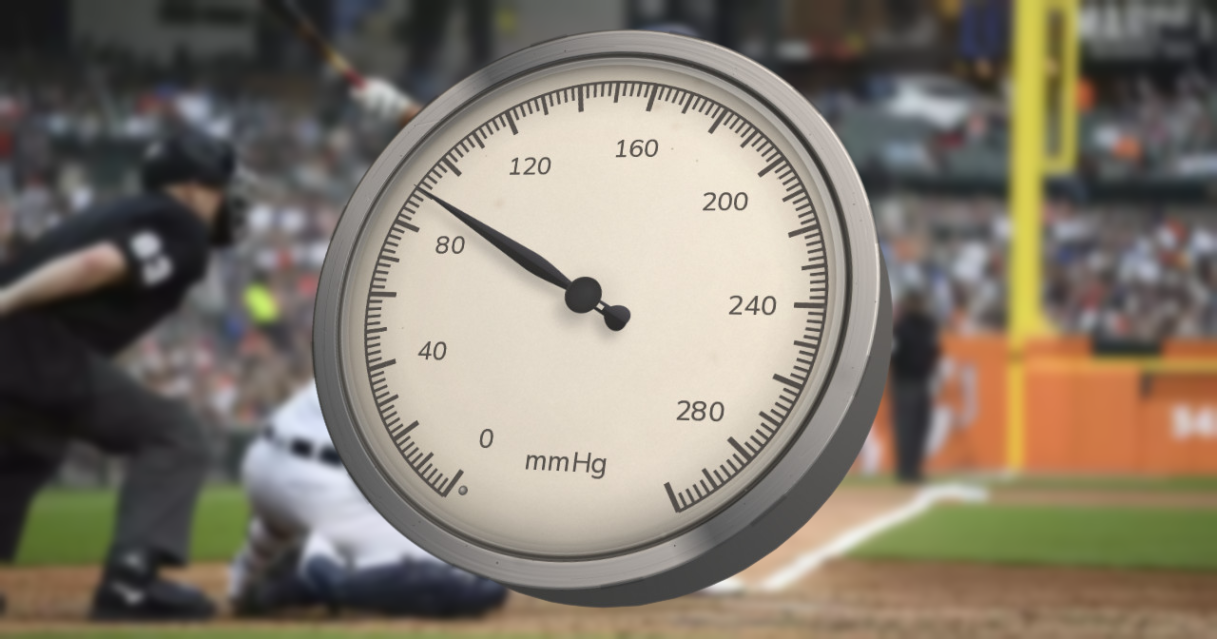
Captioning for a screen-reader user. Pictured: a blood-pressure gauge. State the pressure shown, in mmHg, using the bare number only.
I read 90
